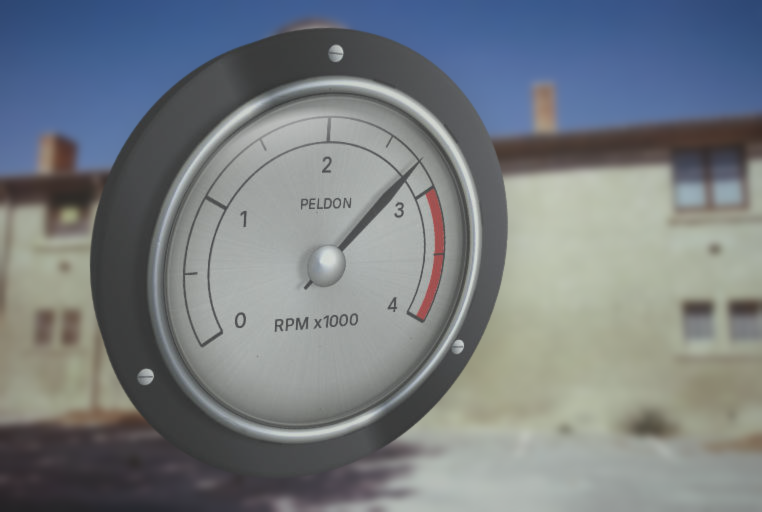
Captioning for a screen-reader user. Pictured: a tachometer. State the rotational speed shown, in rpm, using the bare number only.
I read 2750
